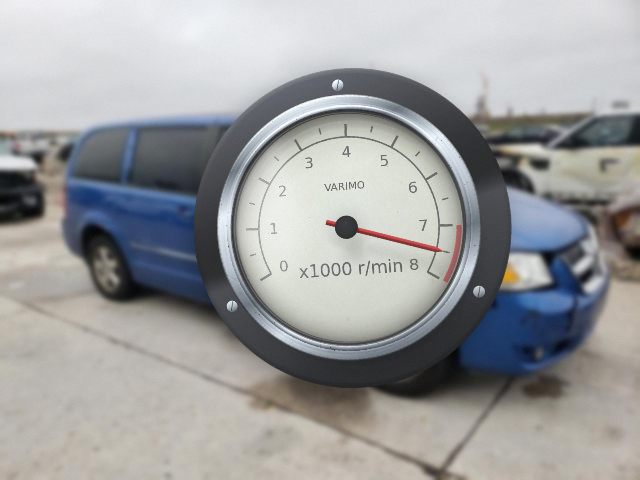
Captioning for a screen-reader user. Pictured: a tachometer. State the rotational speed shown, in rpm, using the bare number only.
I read 7500
